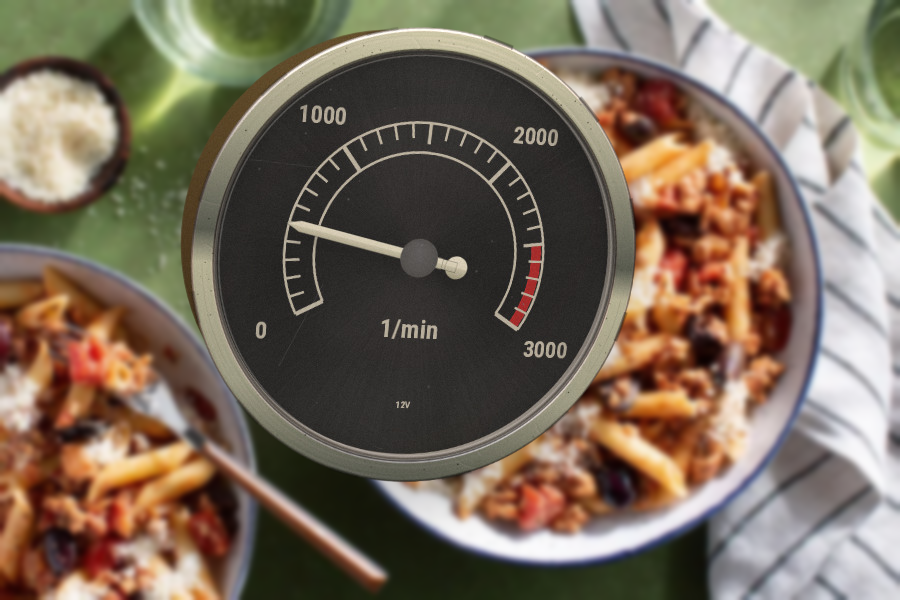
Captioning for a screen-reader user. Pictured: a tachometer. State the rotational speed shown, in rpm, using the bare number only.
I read 500
